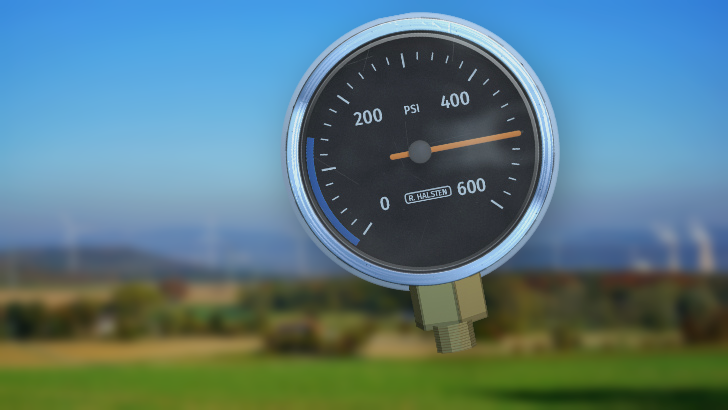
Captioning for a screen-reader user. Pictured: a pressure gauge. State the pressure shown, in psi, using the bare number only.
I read 500
